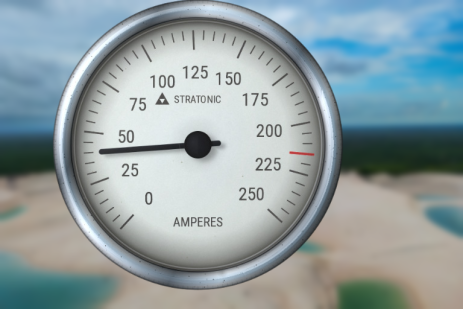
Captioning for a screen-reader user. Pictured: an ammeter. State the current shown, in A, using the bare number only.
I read 40
